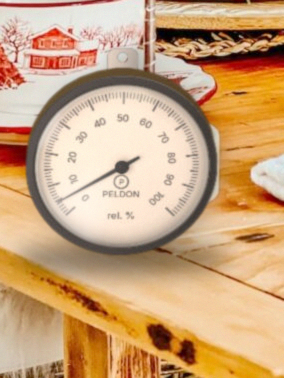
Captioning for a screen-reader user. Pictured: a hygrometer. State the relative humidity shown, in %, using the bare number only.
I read 5
